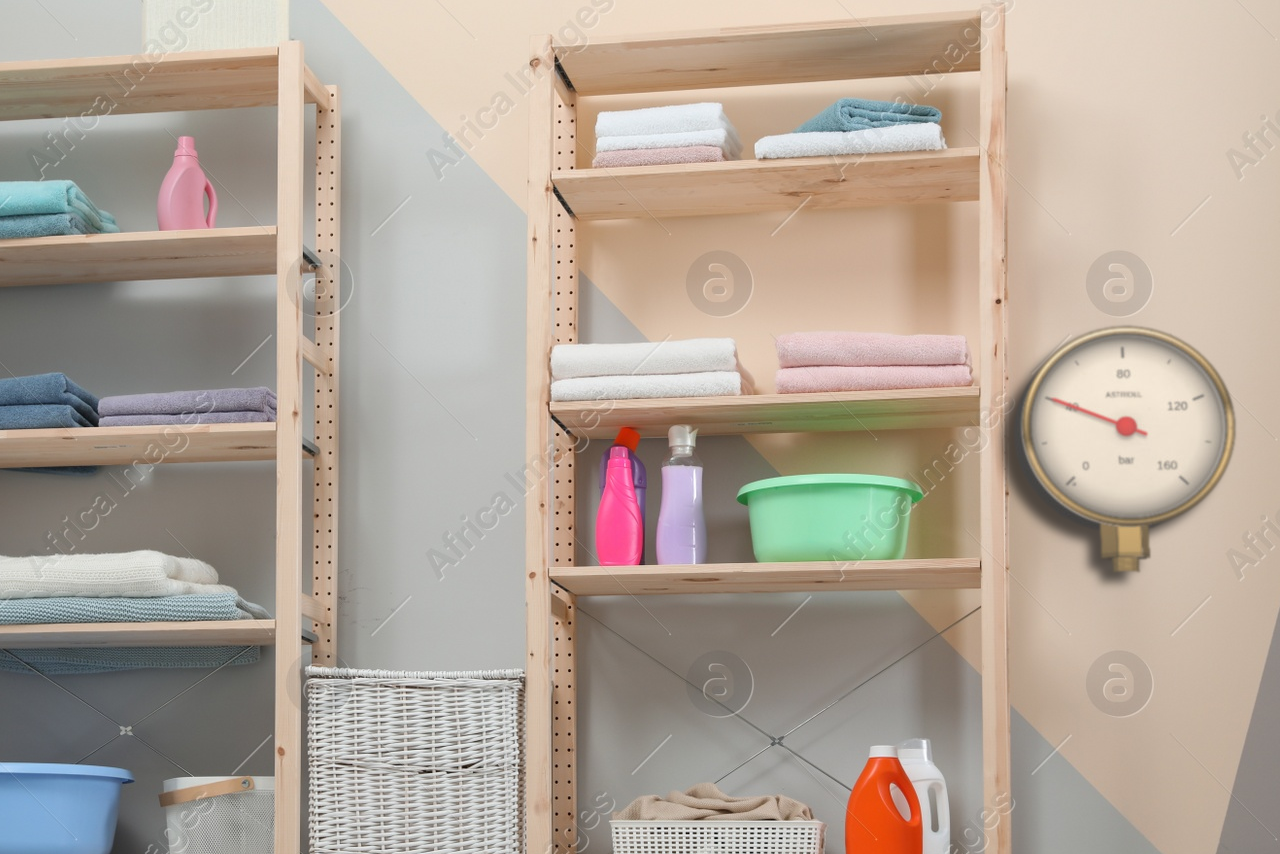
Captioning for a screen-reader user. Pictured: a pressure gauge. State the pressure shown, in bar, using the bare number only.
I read 40
